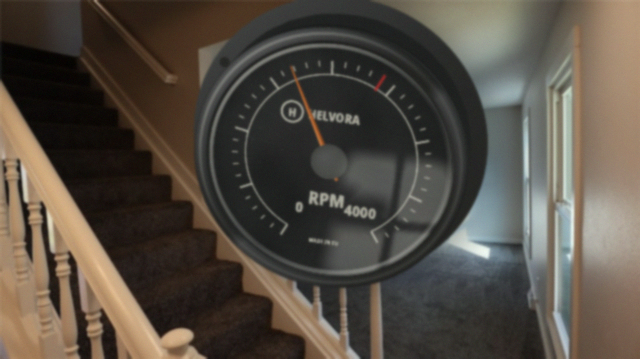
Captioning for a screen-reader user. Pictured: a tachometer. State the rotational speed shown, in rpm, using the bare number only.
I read 1700
